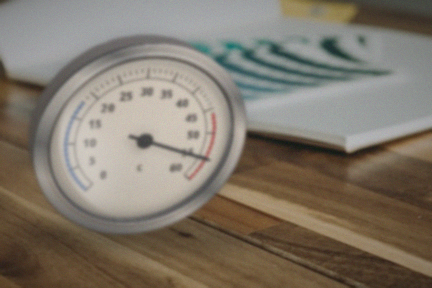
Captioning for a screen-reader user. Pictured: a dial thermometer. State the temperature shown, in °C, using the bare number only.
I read 55
